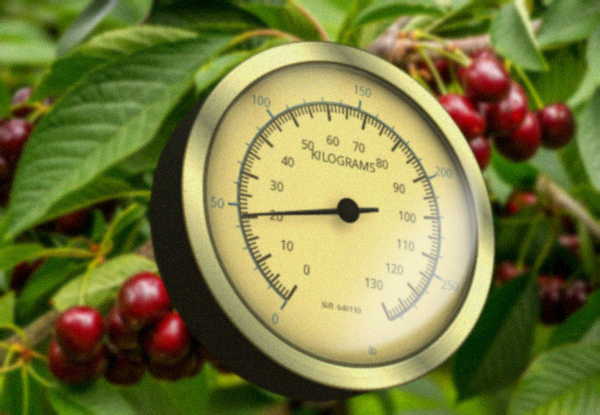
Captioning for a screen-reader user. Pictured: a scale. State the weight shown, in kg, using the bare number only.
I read 20
